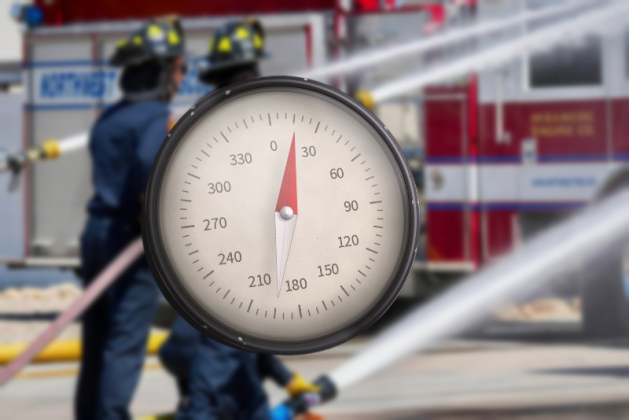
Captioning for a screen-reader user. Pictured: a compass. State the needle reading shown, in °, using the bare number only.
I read 15
